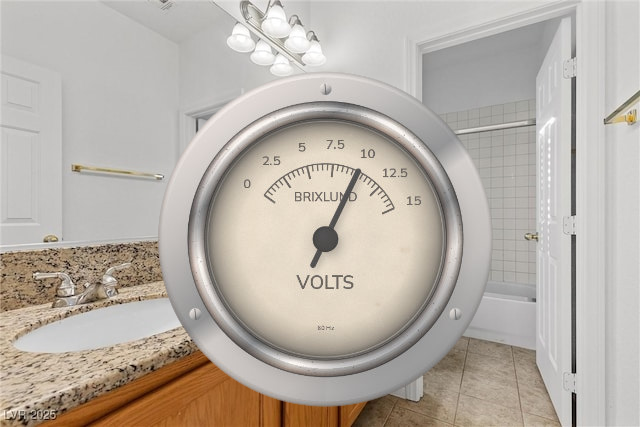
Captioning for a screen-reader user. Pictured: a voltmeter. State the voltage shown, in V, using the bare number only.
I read 10
